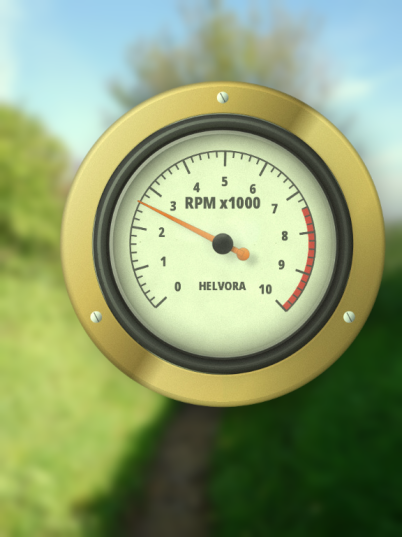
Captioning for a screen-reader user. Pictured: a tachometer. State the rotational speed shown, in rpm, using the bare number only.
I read 2600
